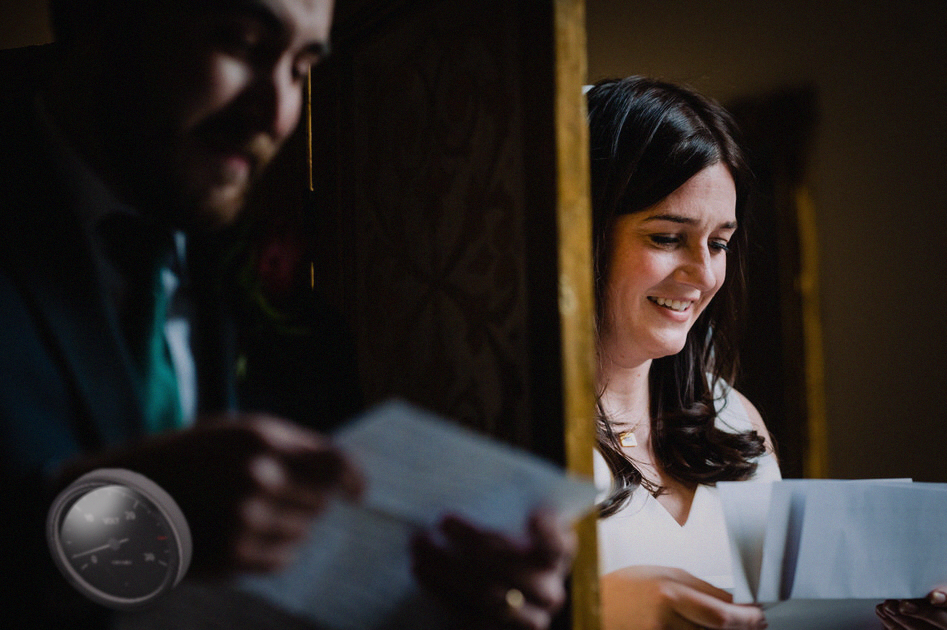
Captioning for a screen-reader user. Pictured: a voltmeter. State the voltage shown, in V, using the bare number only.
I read 2
